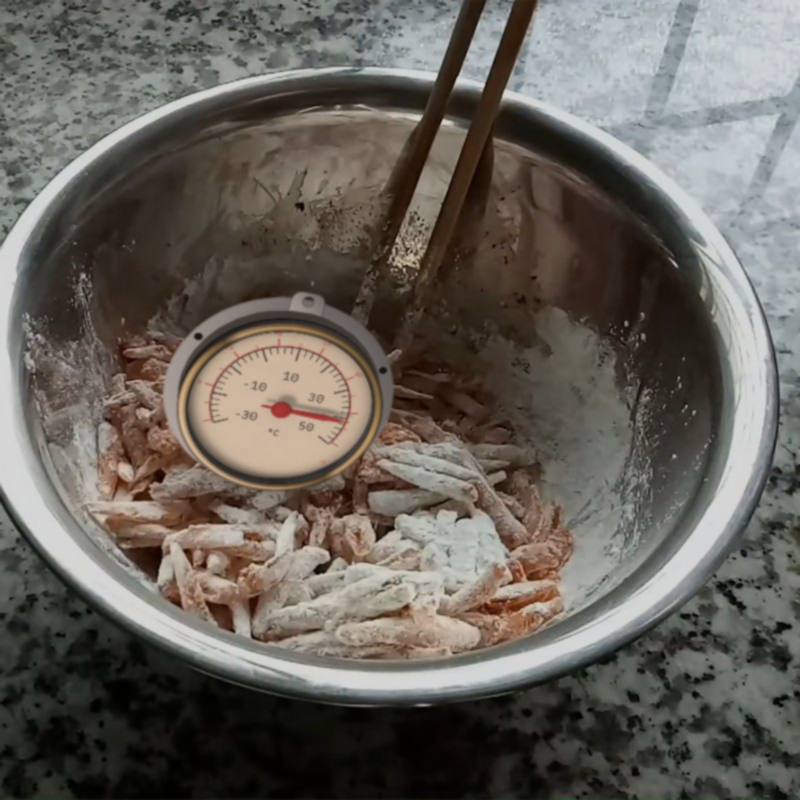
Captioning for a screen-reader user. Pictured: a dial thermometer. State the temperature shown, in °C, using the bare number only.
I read 40
